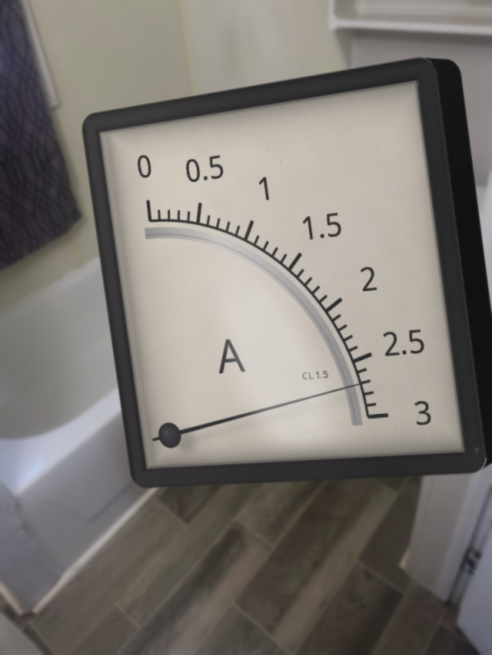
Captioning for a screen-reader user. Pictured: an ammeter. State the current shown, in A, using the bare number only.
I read 2.7
